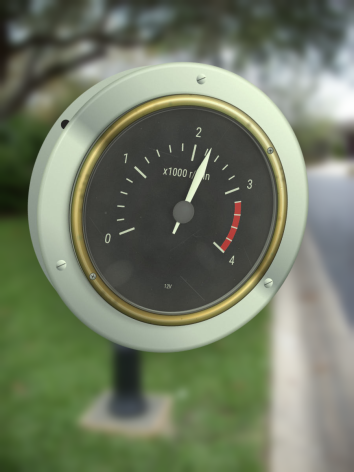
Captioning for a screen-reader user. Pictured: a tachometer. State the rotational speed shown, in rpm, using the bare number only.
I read 2200
